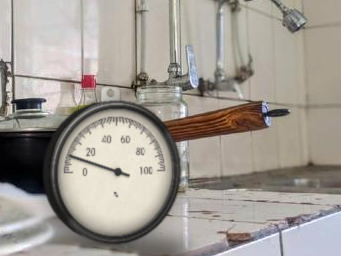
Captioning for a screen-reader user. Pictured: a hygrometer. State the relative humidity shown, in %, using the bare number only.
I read 10
